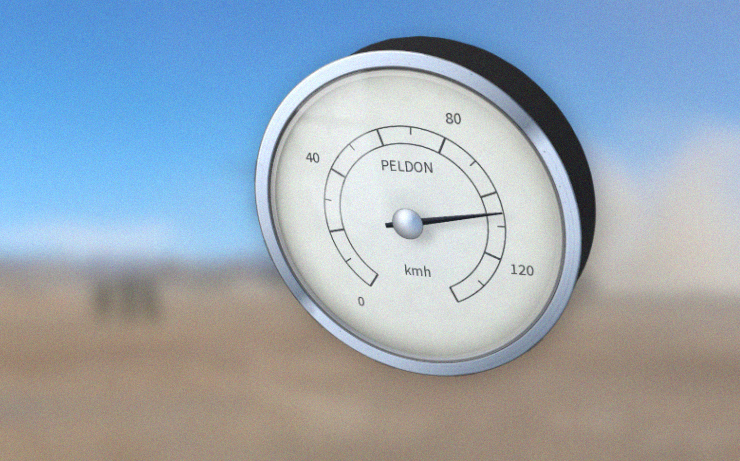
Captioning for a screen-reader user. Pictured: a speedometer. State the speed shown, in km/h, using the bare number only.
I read 105
